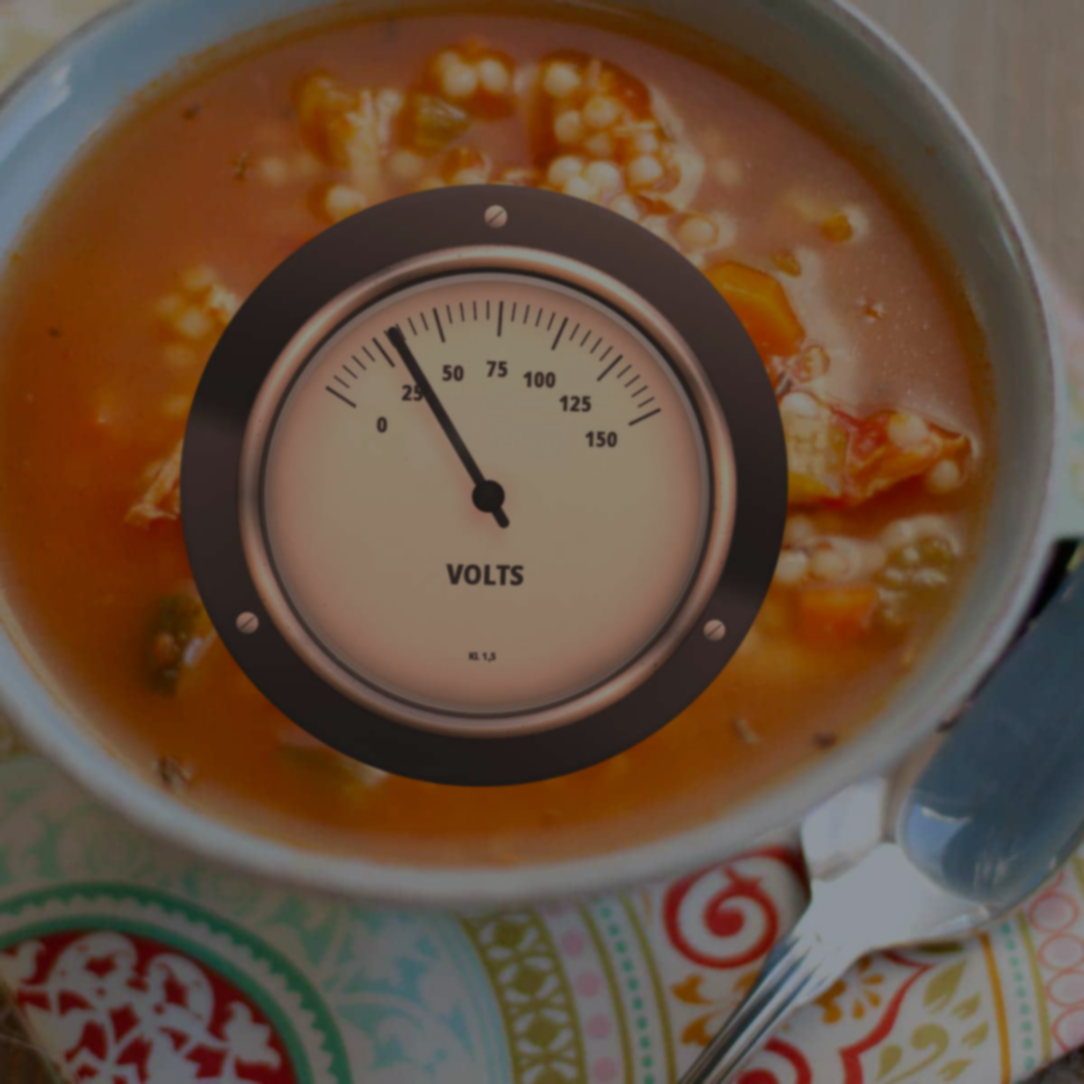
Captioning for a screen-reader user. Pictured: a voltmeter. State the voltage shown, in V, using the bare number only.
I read 32.5
